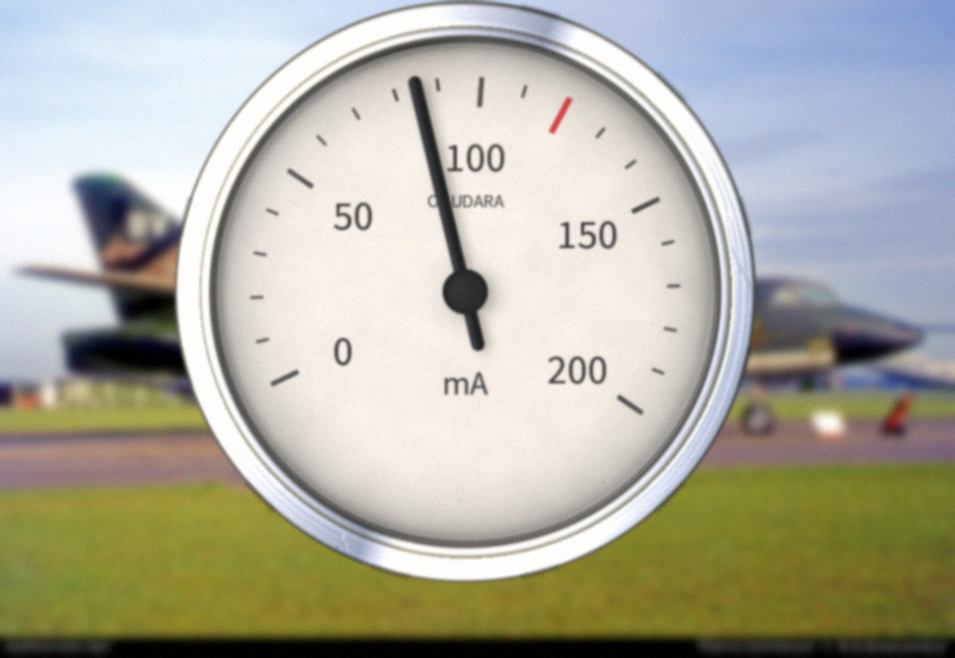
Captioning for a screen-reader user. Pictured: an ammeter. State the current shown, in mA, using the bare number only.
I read 85
